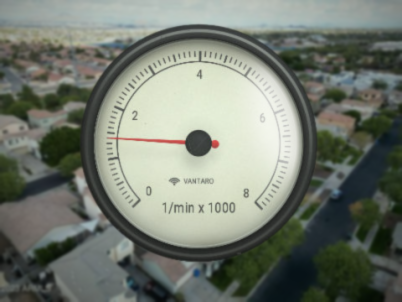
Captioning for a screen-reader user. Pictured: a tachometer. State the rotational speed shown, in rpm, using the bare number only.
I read 1400
